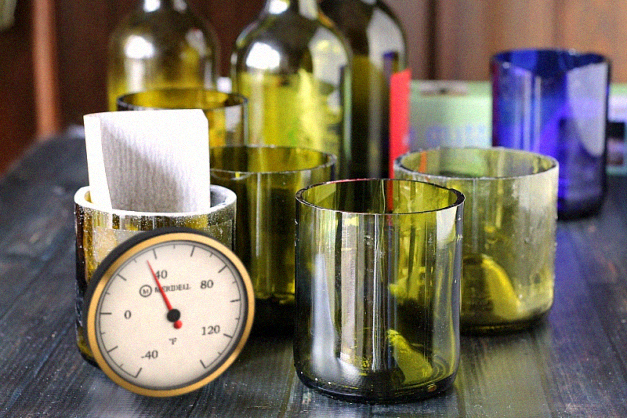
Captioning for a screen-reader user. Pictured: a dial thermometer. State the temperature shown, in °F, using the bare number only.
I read 35
